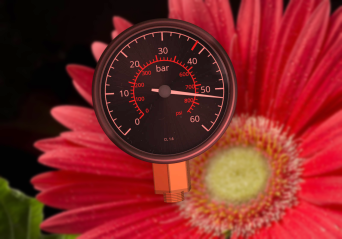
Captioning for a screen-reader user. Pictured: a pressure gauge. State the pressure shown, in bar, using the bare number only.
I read 52
